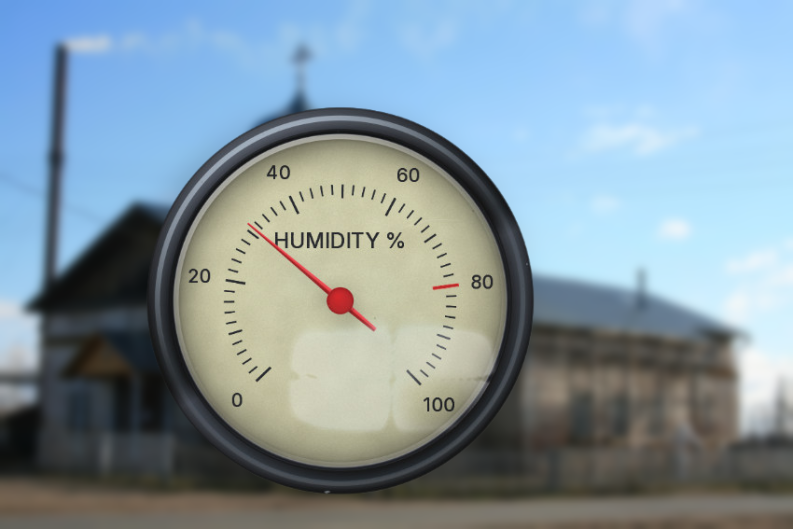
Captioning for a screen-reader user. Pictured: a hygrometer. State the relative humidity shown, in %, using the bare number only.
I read 31
